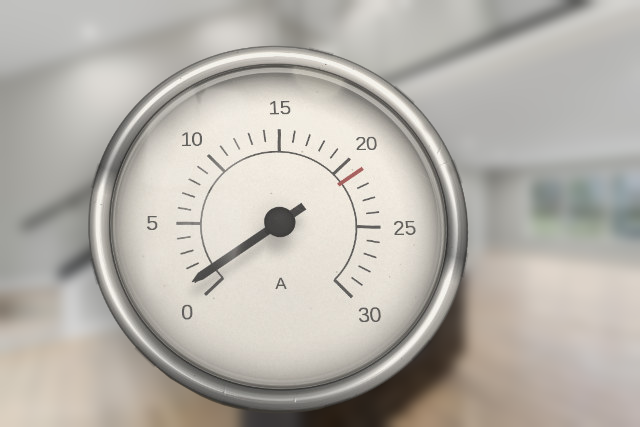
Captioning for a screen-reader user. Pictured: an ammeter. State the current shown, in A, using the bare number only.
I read 1
